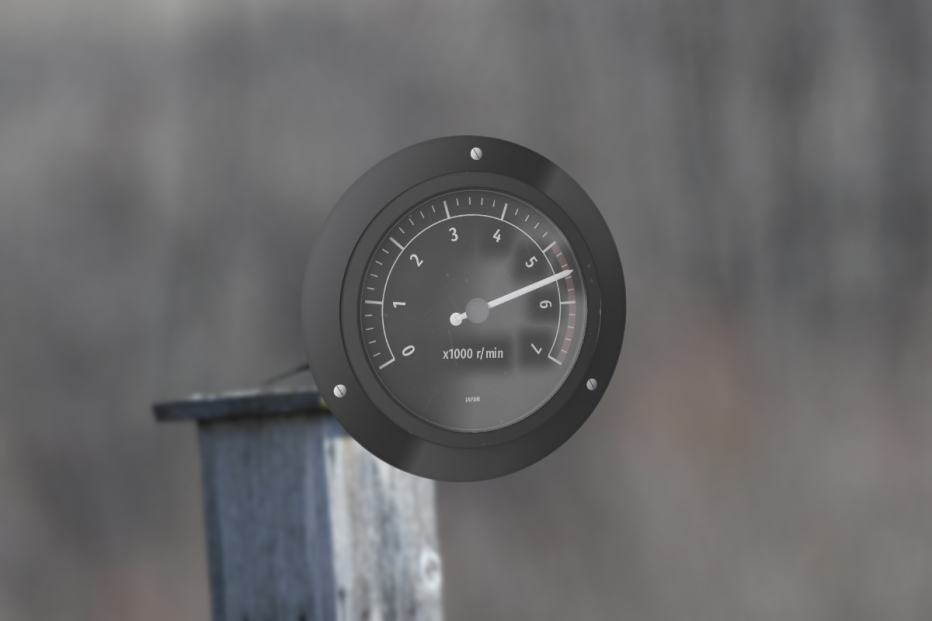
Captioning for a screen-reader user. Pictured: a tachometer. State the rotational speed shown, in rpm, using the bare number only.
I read 5500
